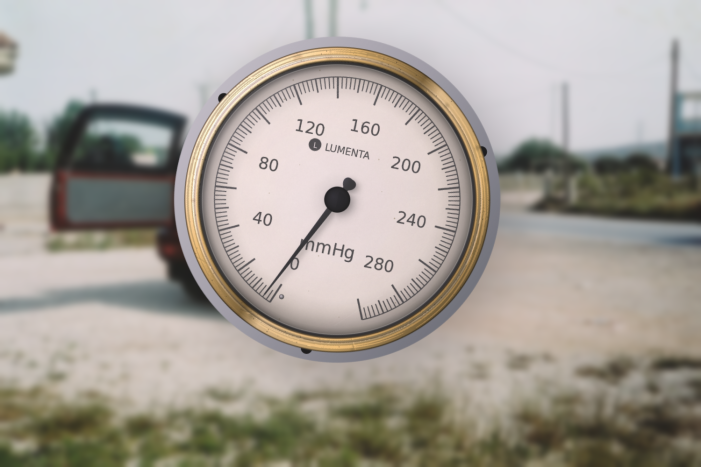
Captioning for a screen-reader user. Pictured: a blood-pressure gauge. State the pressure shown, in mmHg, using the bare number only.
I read 4
